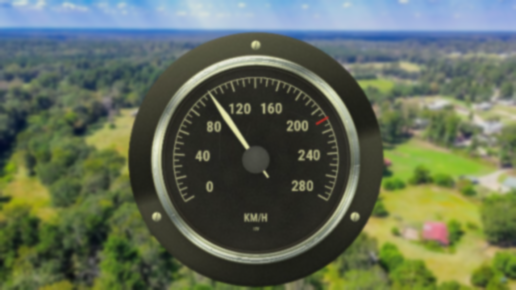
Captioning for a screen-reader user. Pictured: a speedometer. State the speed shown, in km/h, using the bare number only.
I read 100
